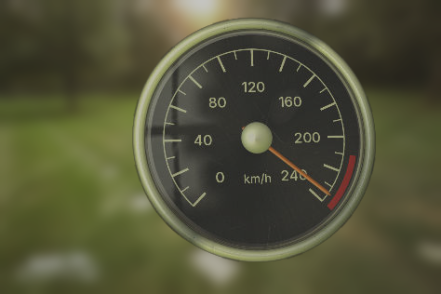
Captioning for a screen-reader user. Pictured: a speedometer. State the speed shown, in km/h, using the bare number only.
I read 235
